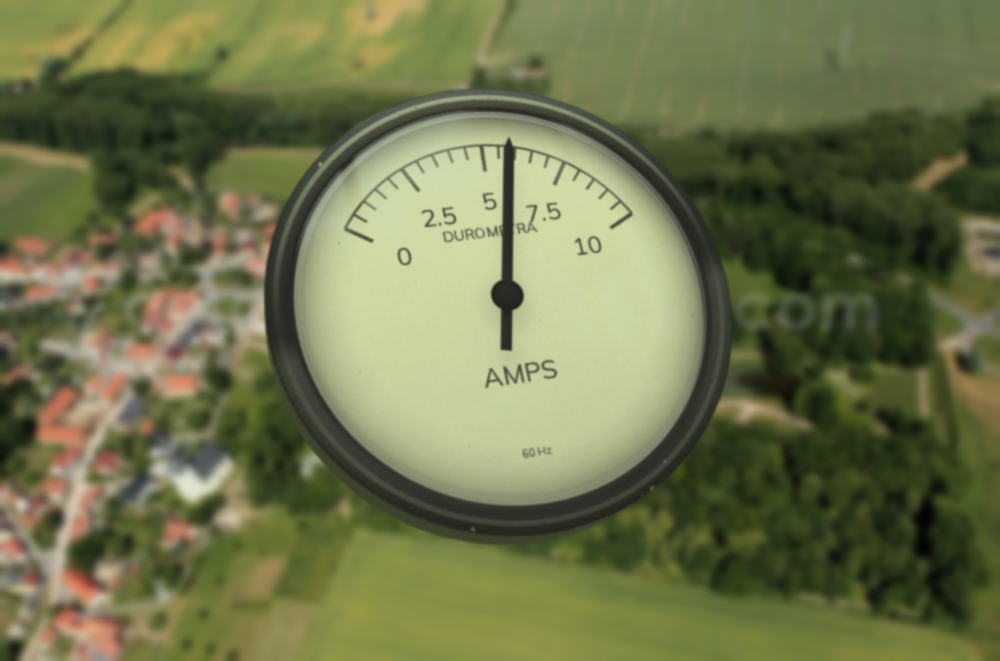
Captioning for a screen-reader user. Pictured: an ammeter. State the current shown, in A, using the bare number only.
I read 5.75
